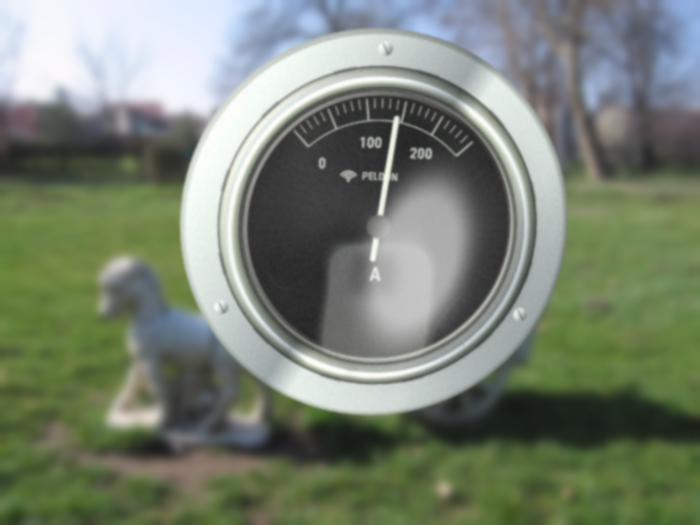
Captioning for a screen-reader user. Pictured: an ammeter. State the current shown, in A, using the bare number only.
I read 140
